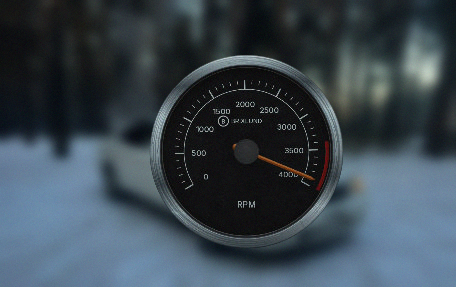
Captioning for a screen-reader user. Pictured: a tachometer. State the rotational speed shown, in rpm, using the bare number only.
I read 3900
